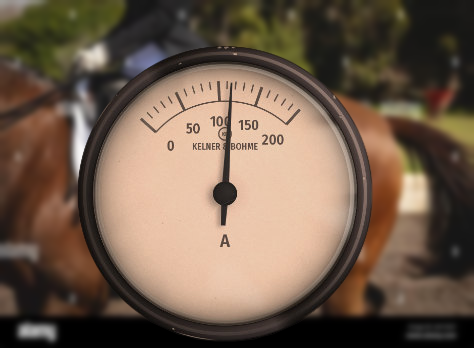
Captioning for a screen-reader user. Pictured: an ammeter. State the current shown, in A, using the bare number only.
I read 115
